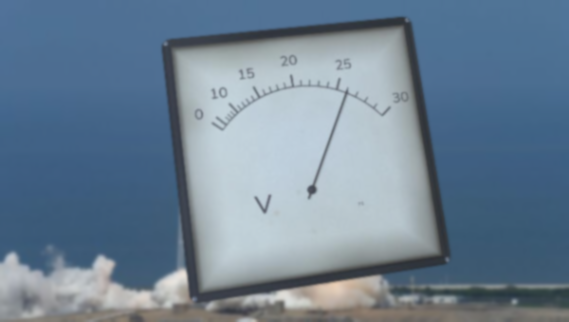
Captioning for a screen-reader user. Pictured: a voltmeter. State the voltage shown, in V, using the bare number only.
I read 26
